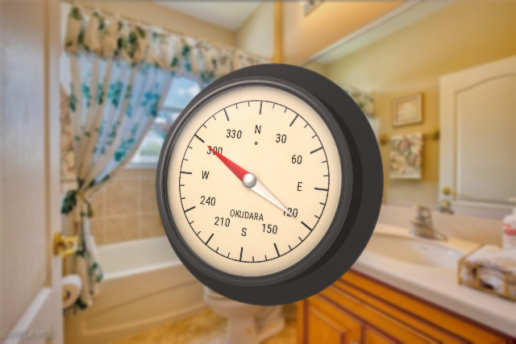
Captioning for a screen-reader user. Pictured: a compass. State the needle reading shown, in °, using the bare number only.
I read 300
